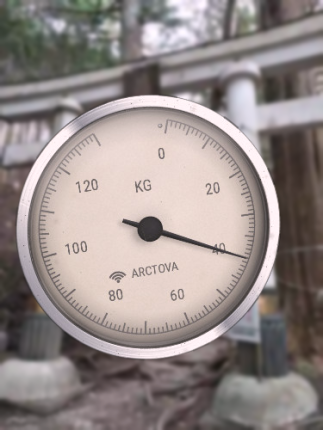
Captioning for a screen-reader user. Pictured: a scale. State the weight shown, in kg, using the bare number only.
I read 40
